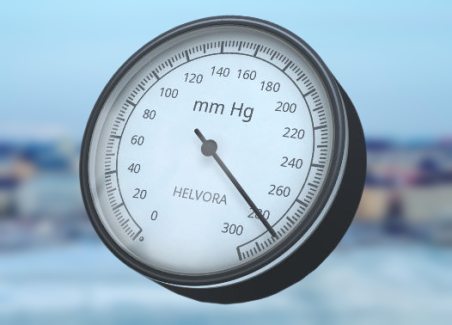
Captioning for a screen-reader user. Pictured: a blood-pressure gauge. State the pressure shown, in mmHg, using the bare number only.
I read 280
